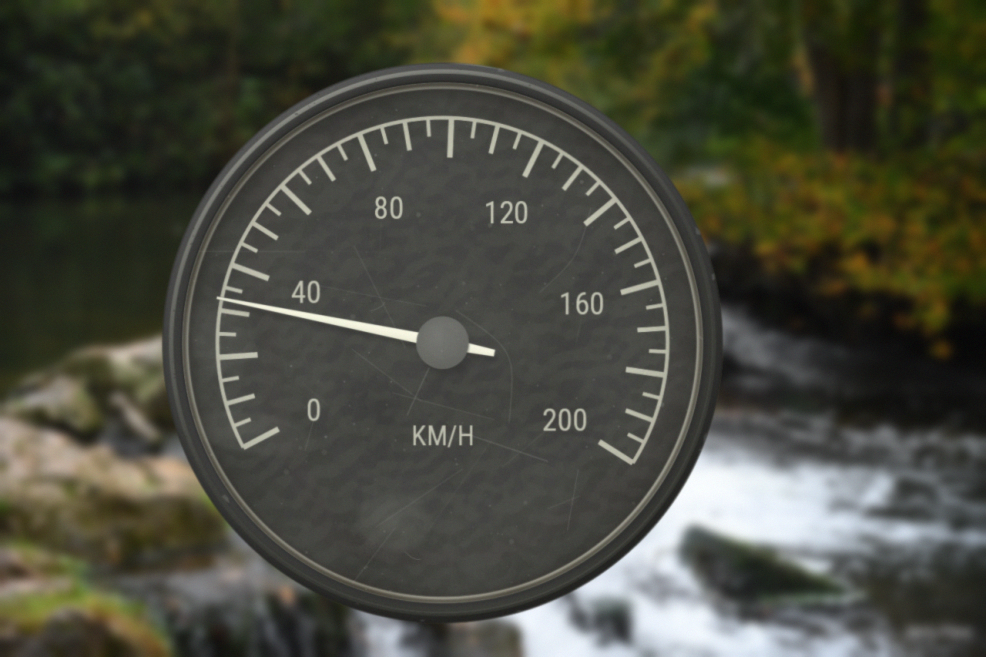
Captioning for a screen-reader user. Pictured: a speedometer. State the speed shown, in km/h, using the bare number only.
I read 32.5
